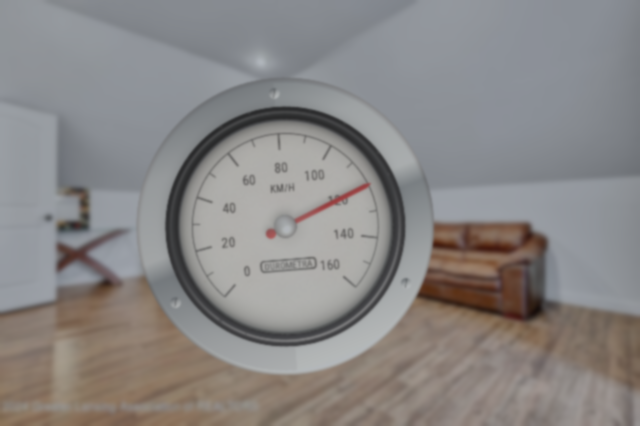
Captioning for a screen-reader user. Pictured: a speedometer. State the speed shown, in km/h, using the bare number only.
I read 120
